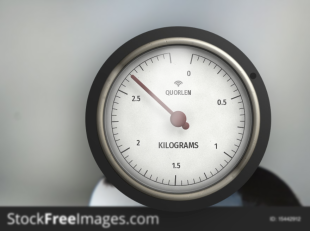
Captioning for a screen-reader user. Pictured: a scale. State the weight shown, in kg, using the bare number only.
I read 2.65
